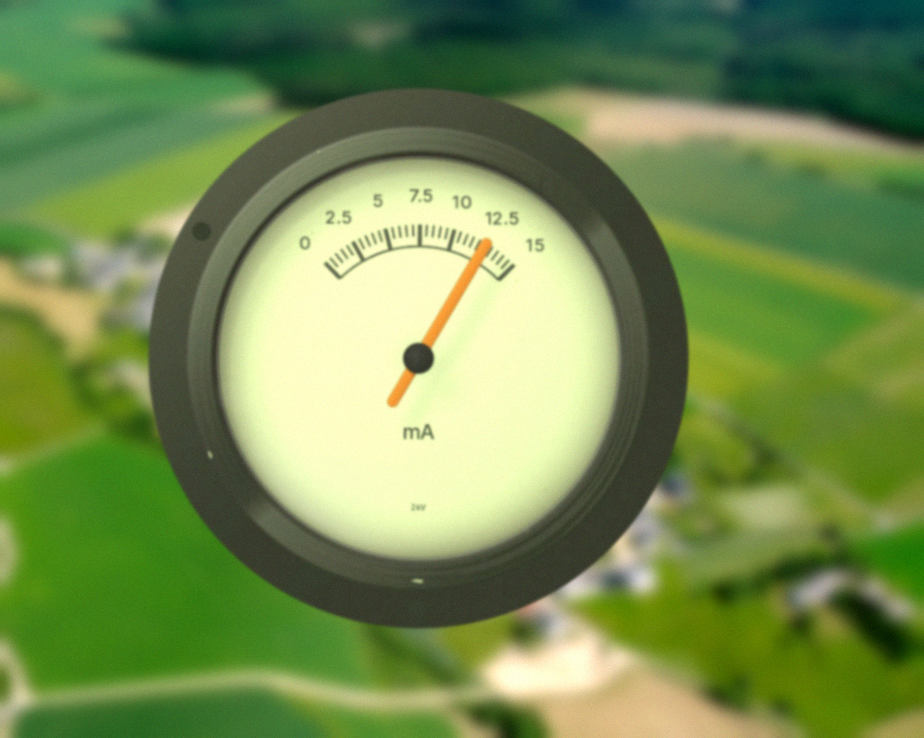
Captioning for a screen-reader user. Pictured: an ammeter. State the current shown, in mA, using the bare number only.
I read 12.5
